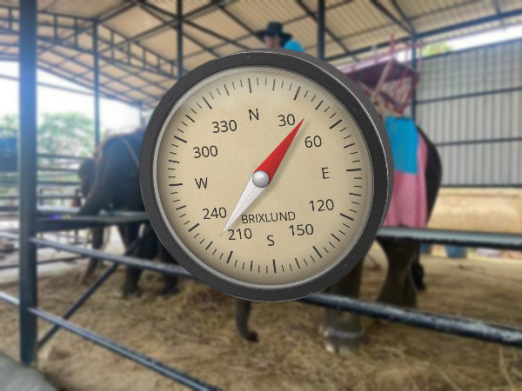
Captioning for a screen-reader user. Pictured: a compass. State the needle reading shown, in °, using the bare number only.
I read 42.5
